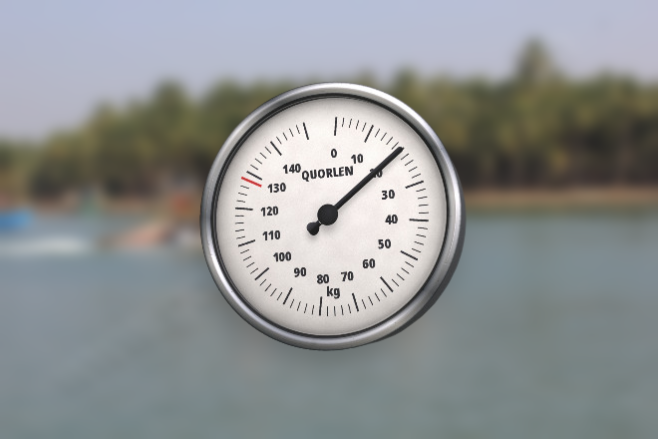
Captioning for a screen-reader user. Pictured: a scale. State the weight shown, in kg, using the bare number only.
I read 20
